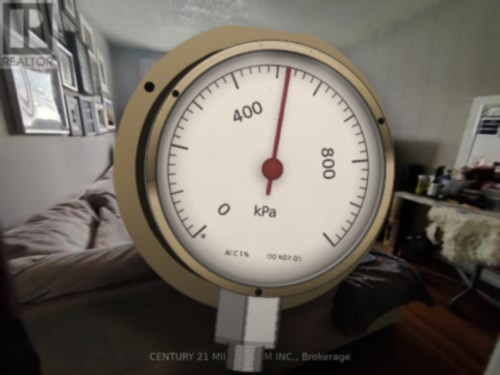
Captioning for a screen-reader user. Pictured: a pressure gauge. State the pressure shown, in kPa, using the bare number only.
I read 520
